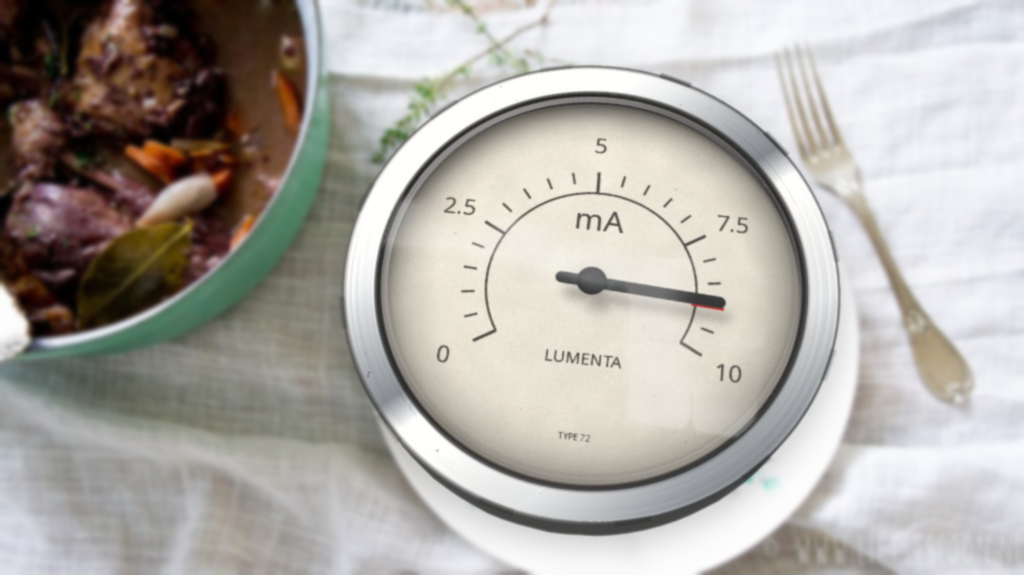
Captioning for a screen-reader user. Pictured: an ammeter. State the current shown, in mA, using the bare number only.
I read 9
